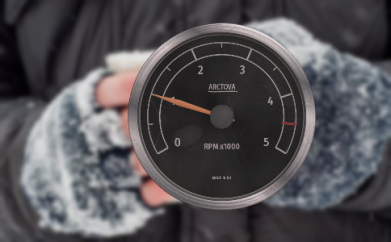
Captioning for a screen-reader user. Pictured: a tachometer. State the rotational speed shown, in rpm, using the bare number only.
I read 1000
